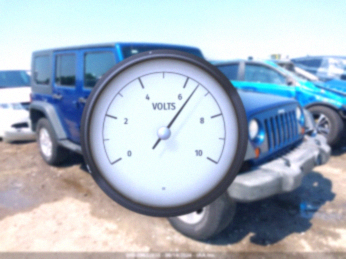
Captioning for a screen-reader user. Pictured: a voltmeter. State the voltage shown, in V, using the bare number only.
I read 6.5
